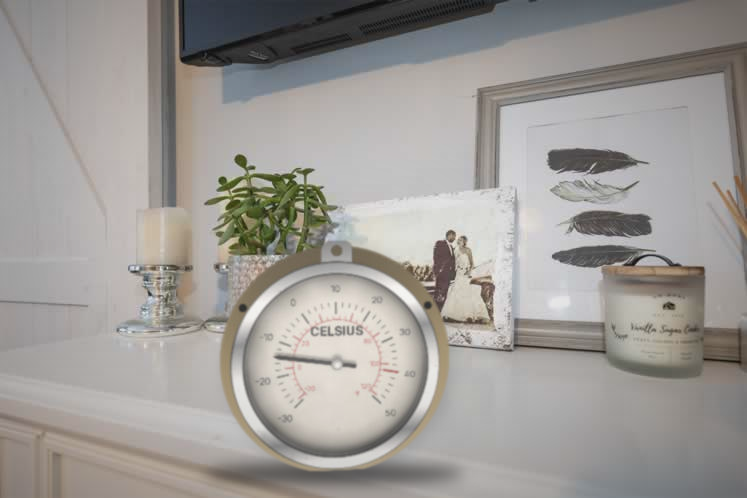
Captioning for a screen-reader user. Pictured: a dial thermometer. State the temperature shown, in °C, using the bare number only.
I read -14
